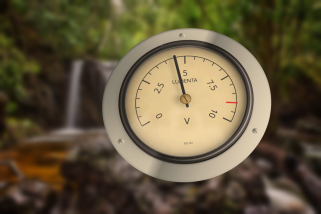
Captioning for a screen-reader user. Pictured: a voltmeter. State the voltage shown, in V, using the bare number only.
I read 4.5
